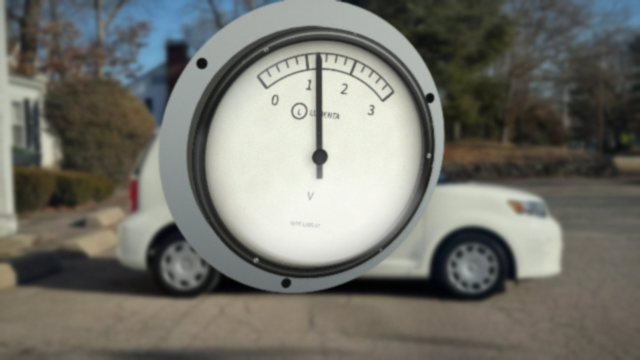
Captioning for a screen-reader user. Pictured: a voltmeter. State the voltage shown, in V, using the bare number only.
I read 1.2
